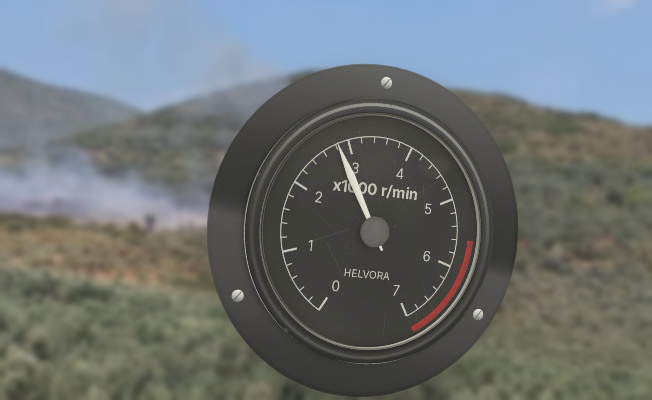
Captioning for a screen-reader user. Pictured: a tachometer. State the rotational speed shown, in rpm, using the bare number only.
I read 2800
